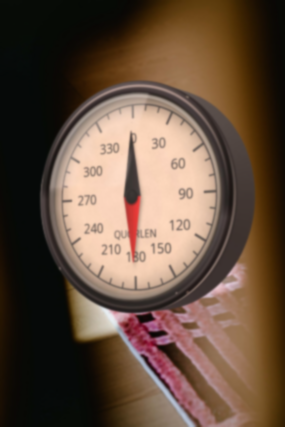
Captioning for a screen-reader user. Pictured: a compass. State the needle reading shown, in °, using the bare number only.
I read 180
